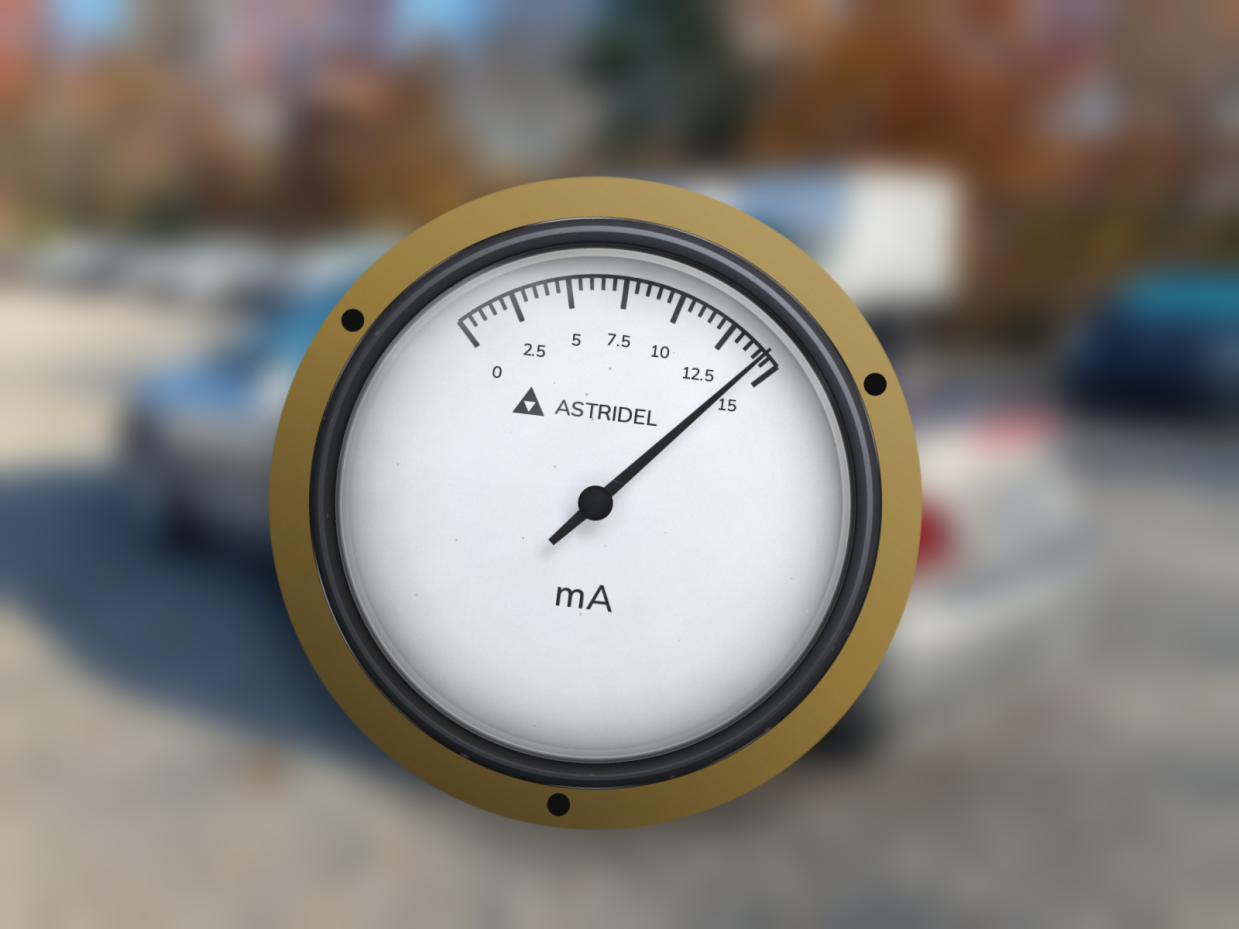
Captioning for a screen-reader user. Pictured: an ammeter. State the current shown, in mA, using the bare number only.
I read 14.25
